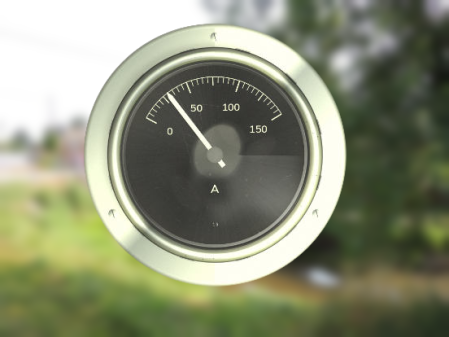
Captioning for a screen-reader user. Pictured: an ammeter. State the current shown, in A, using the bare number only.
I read 30
